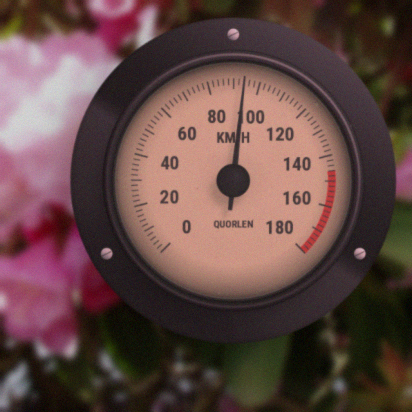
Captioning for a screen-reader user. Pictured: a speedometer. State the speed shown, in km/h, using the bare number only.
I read 94
